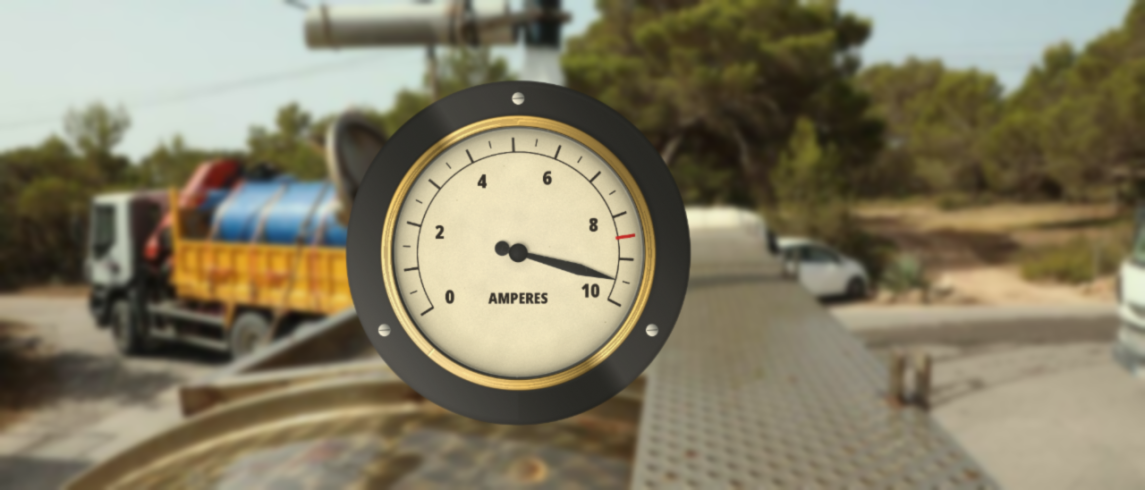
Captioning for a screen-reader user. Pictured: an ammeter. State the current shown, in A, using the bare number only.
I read 9.5
